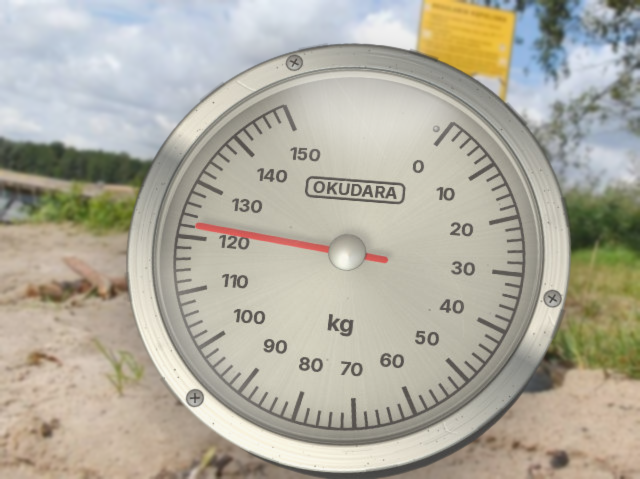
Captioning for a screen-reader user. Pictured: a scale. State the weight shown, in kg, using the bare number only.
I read 122
